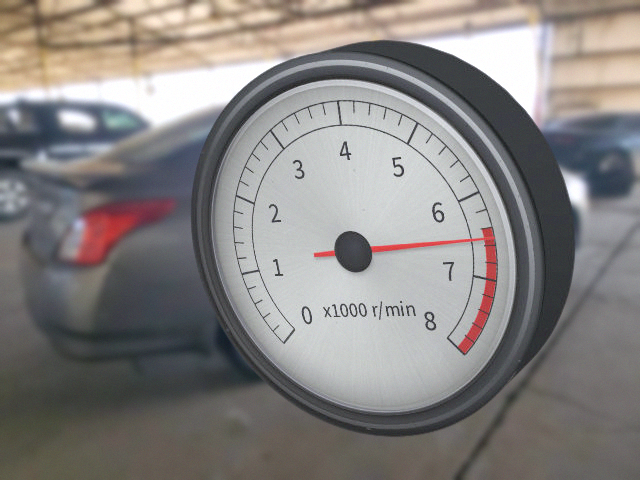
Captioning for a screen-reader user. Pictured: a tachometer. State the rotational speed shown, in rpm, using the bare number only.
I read 6500
